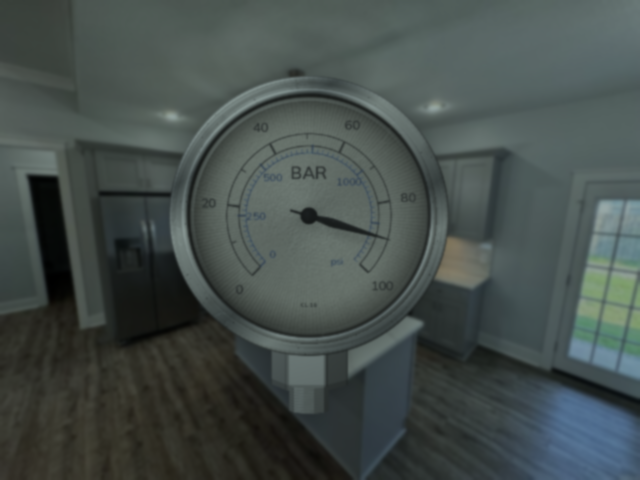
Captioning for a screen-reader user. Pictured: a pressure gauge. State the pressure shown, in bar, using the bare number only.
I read 90
